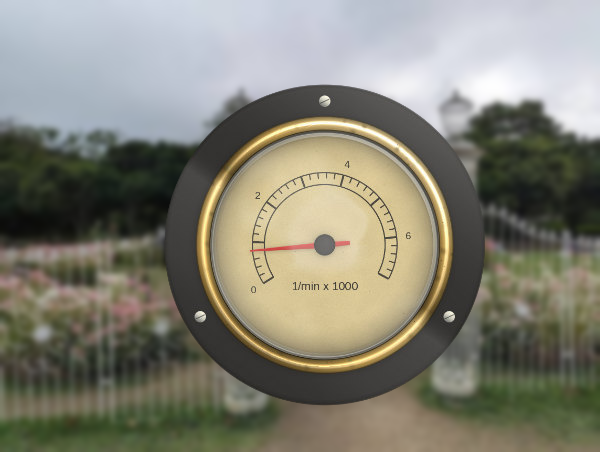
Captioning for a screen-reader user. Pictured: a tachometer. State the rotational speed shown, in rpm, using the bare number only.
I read 800
